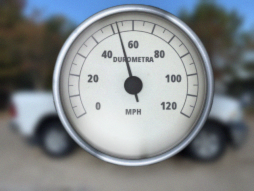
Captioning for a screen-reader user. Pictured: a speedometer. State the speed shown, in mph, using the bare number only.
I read 52.5
